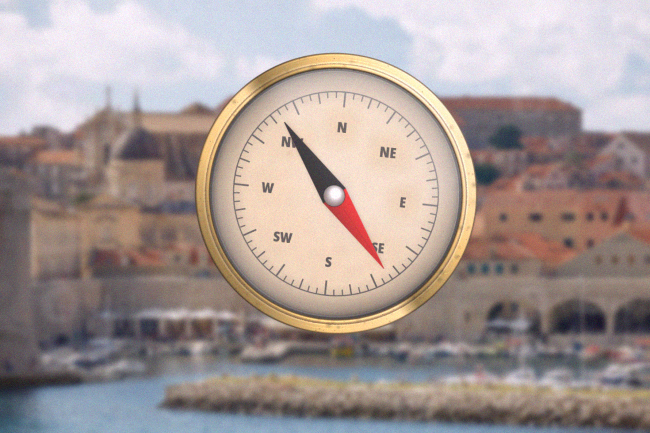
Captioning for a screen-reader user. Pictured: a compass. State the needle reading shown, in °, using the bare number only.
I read 140
